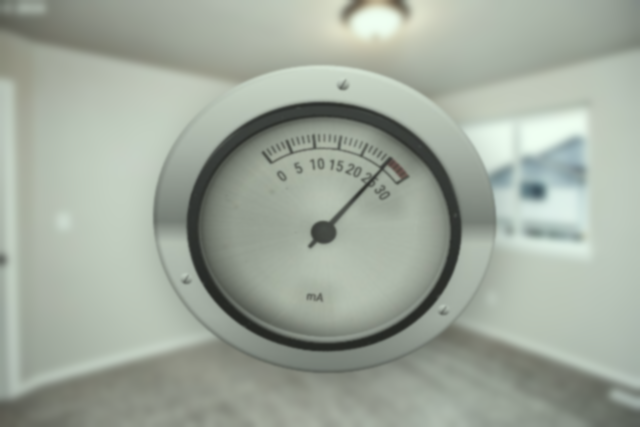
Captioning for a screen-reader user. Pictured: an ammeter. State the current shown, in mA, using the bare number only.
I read 25
